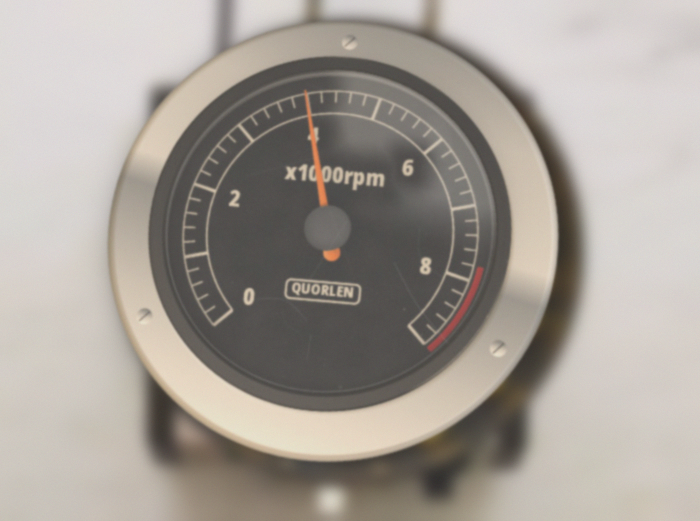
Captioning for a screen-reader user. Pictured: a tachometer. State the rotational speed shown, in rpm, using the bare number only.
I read 4000
